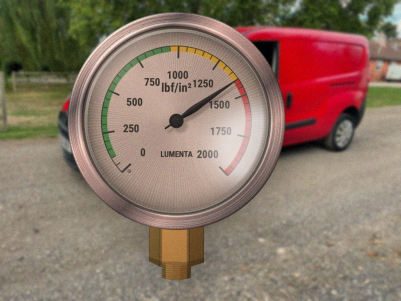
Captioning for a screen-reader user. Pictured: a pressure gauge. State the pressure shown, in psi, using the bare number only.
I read 1400
